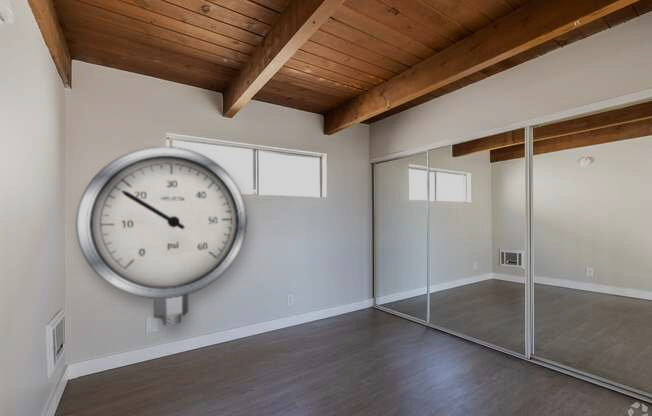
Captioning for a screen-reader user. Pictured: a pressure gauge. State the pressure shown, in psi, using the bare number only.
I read 18
